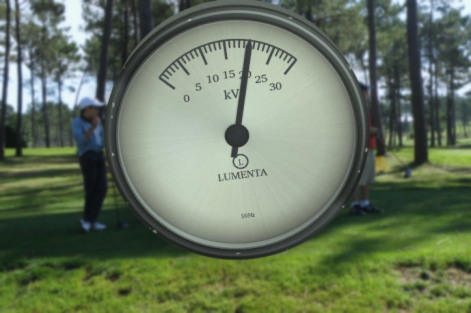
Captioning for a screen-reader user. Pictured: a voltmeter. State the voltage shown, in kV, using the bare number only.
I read 20
